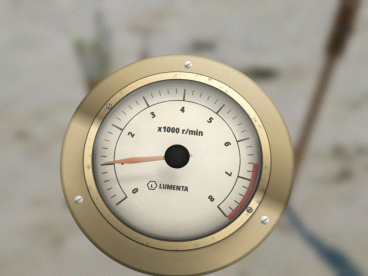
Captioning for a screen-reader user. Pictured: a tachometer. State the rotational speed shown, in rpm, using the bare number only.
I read 1000
